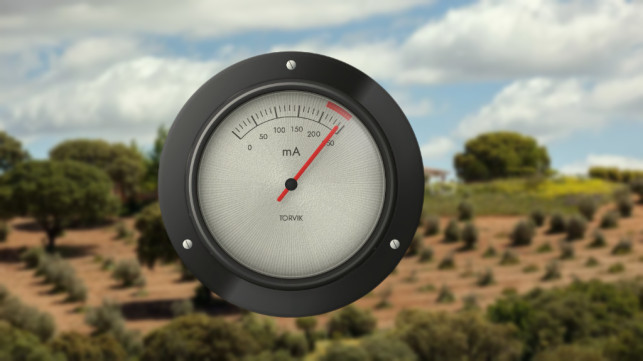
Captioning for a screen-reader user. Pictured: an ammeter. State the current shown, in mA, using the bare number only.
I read 240
